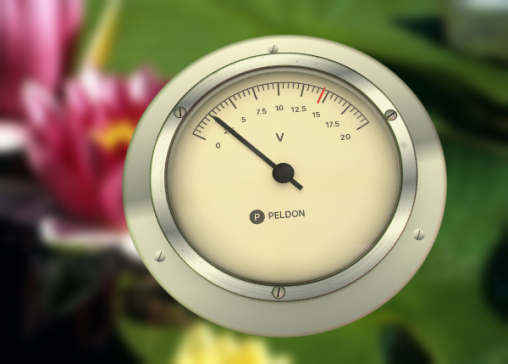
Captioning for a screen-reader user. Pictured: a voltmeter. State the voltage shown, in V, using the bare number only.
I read 2.5
